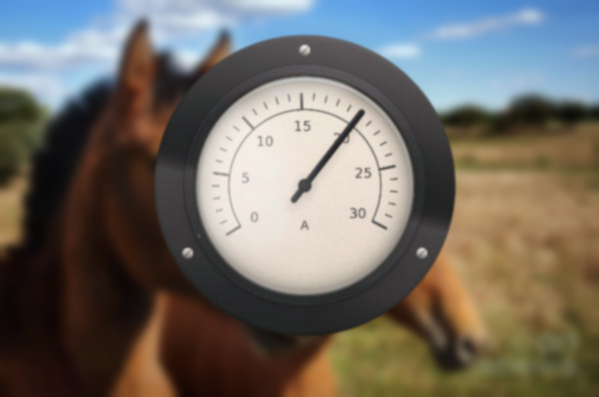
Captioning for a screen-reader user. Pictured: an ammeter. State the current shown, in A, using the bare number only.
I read 20
